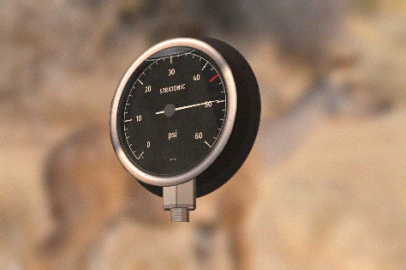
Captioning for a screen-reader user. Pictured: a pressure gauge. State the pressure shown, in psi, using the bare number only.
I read 50
